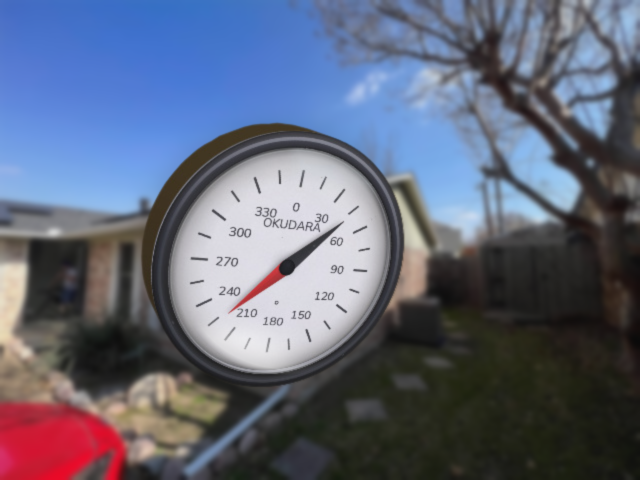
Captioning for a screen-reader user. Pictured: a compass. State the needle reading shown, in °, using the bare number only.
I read 225
